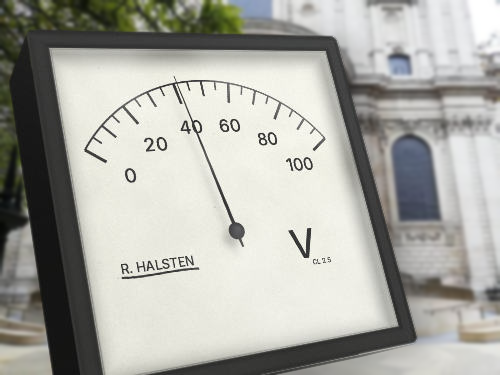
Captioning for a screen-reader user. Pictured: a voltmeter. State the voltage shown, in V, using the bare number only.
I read 40
